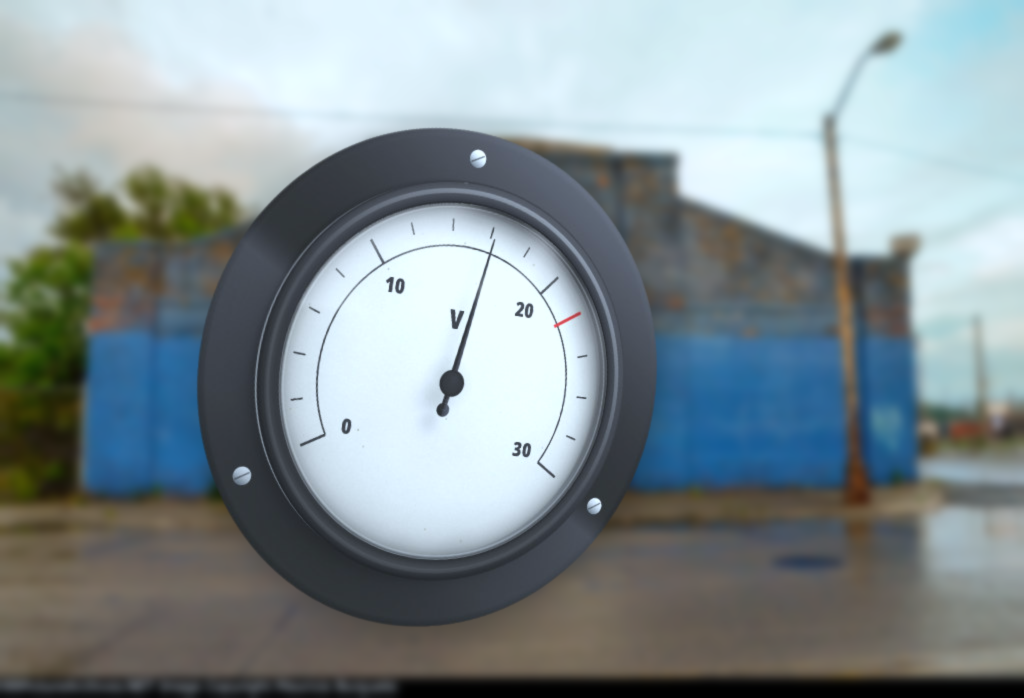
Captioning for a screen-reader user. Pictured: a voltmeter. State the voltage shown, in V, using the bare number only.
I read 16
